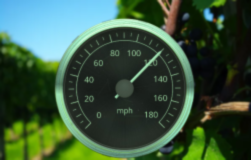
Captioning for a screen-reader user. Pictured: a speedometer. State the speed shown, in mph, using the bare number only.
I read 120
